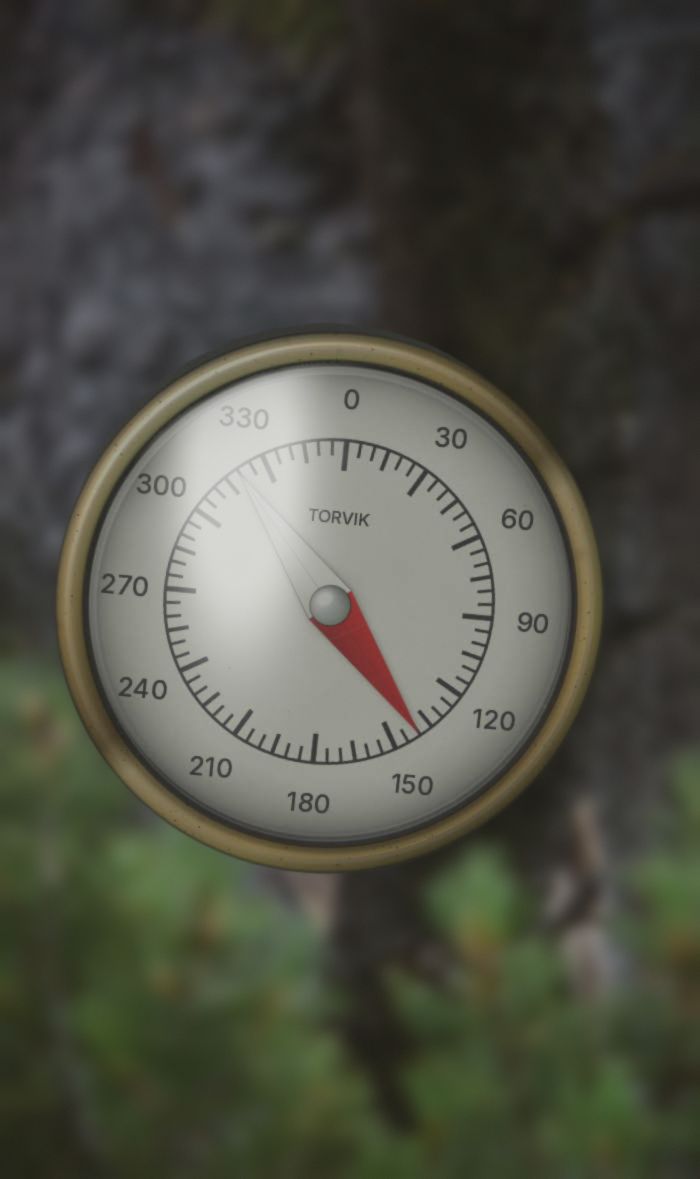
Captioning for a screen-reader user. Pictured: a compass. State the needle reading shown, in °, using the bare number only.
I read 140
